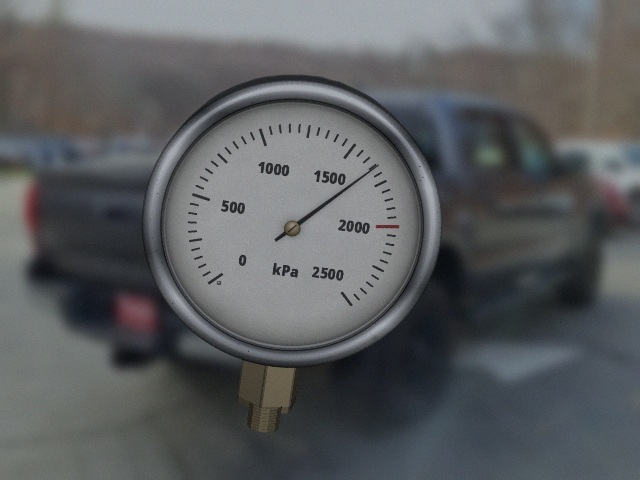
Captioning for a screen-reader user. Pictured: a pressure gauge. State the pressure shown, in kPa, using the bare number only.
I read 1650
